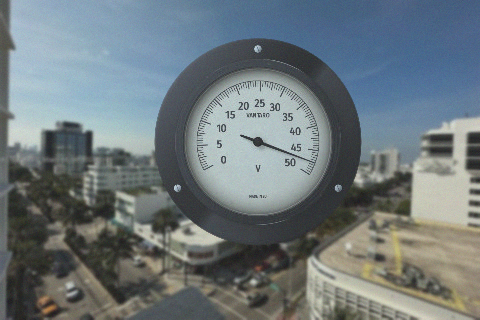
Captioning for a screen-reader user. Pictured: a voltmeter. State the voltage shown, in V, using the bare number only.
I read 47.5
